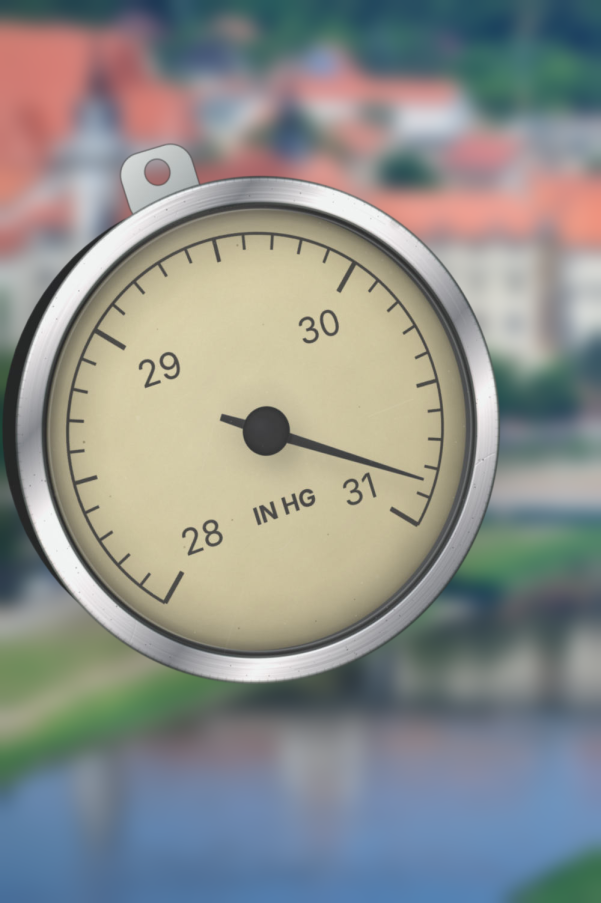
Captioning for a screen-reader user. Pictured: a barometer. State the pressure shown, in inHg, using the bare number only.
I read 30.85
